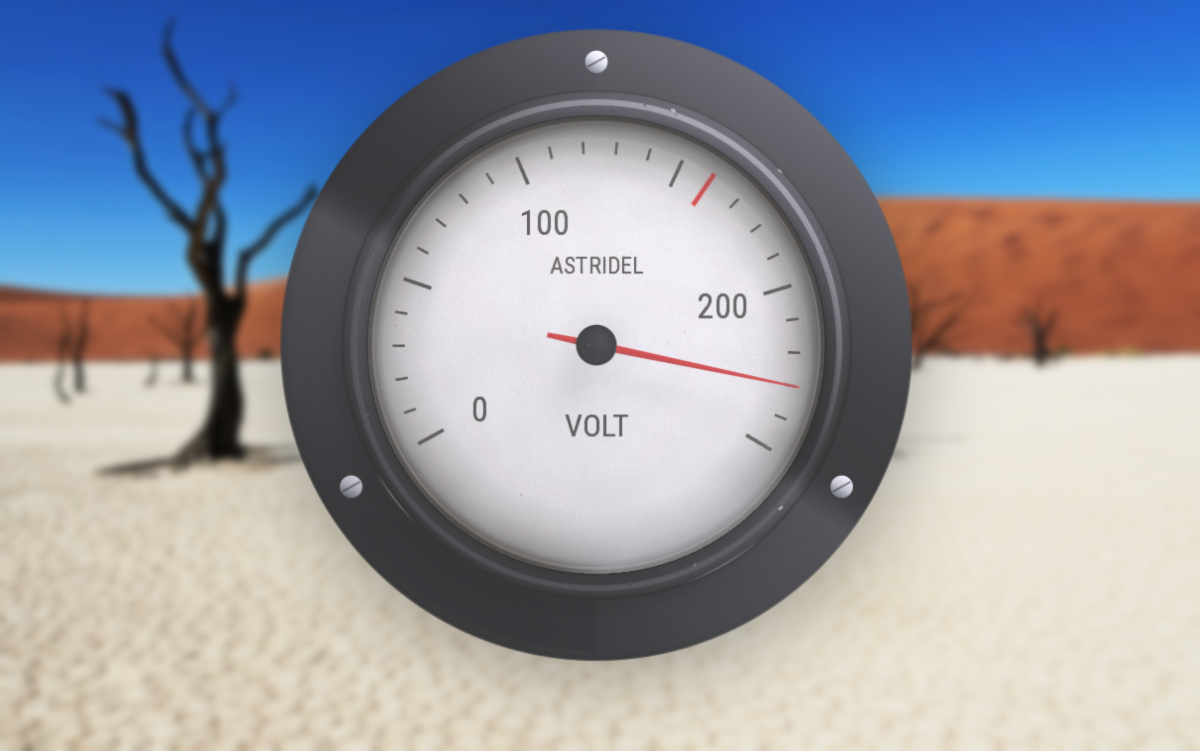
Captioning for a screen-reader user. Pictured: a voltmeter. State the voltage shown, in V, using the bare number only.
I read 230
